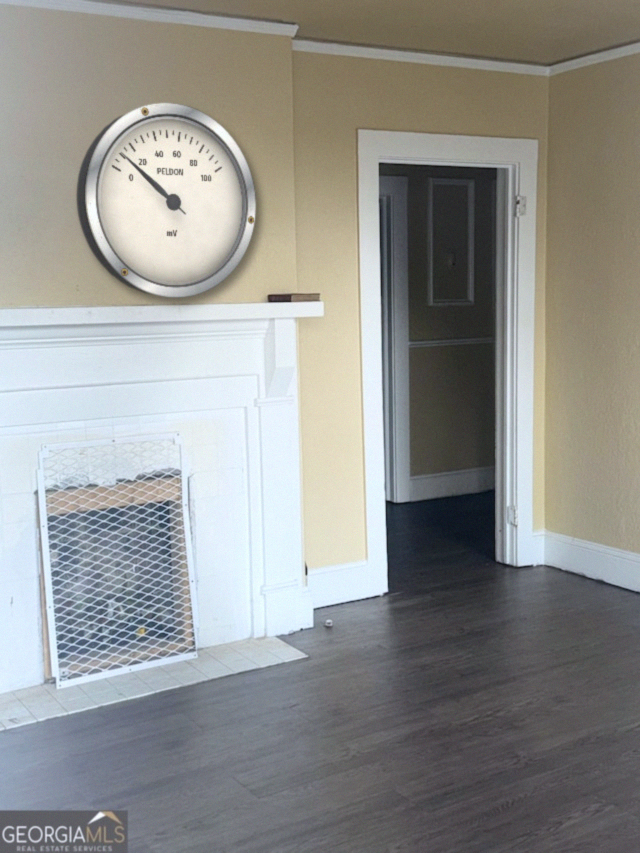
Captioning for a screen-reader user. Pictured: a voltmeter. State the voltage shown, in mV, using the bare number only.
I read 10
